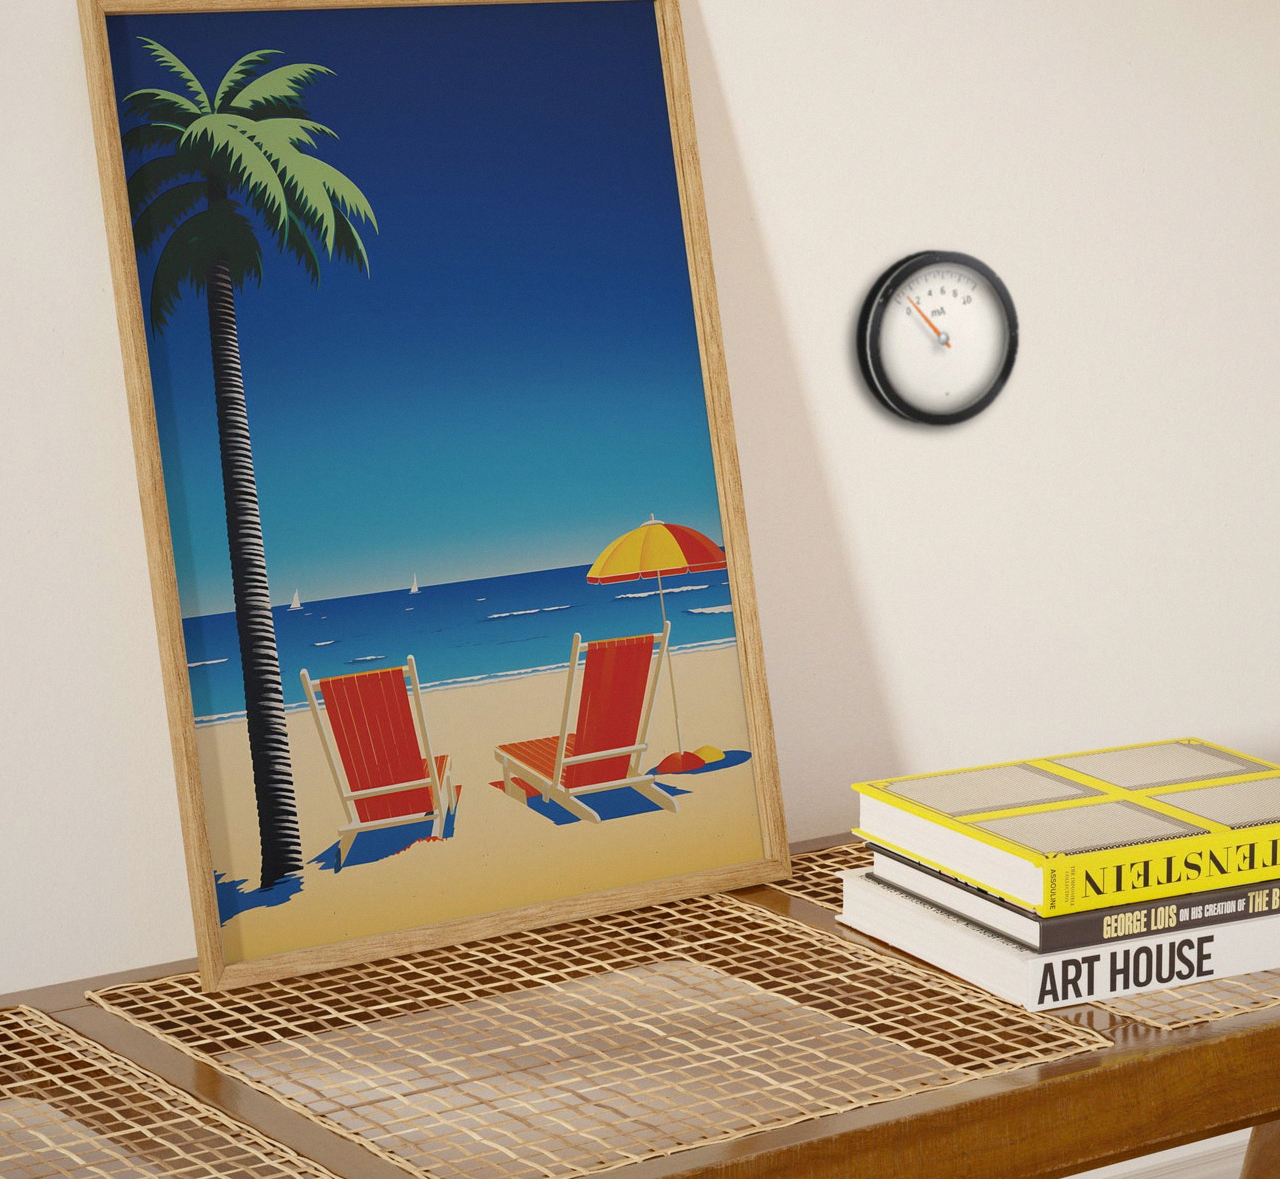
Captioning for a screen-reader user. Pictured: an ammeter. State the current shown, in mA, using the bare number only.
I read 1
